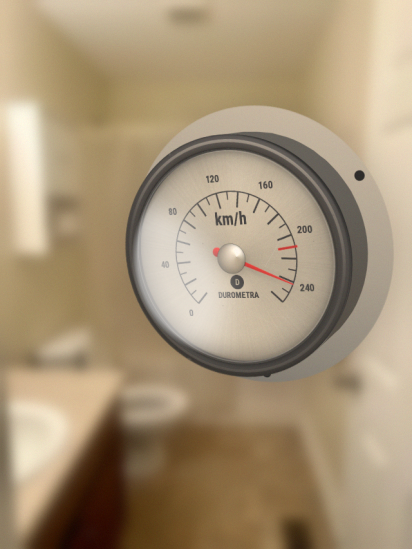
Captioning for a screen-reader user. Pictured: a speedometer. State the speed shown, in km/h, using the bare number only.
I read 240
